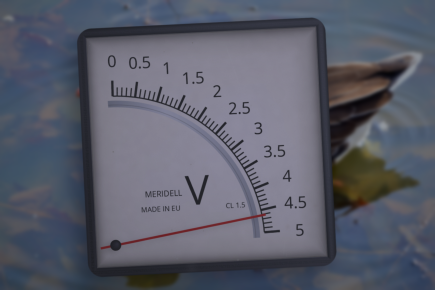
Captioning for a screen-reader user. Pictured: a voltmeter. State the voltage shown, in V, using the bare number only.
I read 4.6
